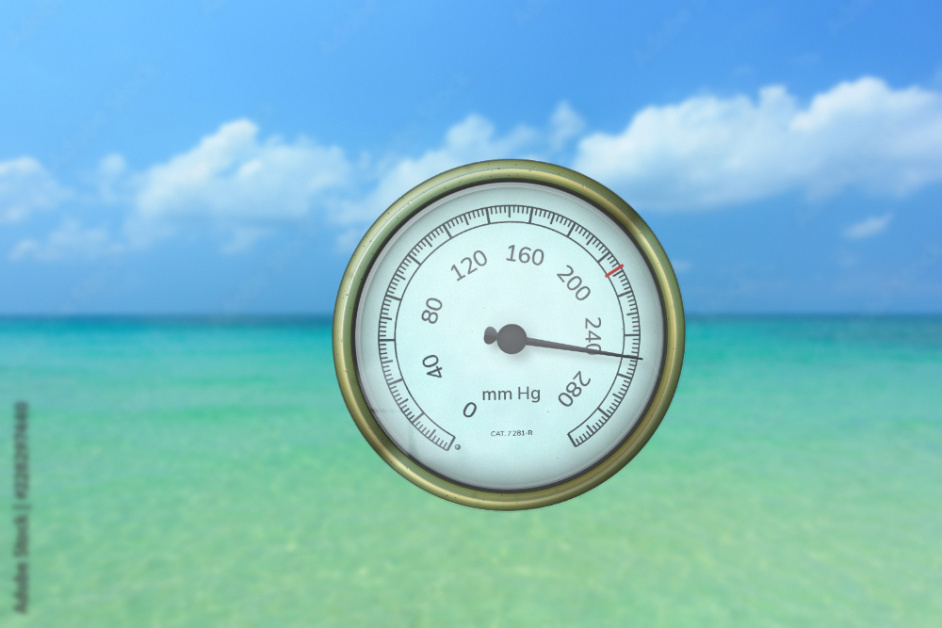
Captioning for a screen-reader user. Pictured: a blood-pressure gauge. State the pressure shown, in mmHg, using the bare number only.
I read 250
